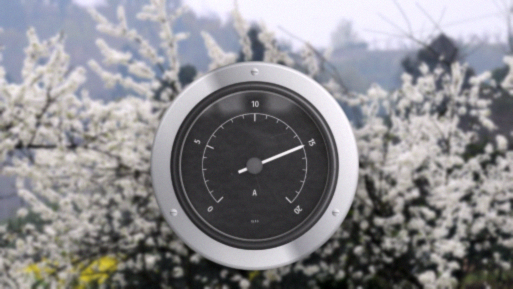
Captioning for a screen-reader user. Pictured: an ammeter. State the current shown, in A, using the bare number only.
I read 15
